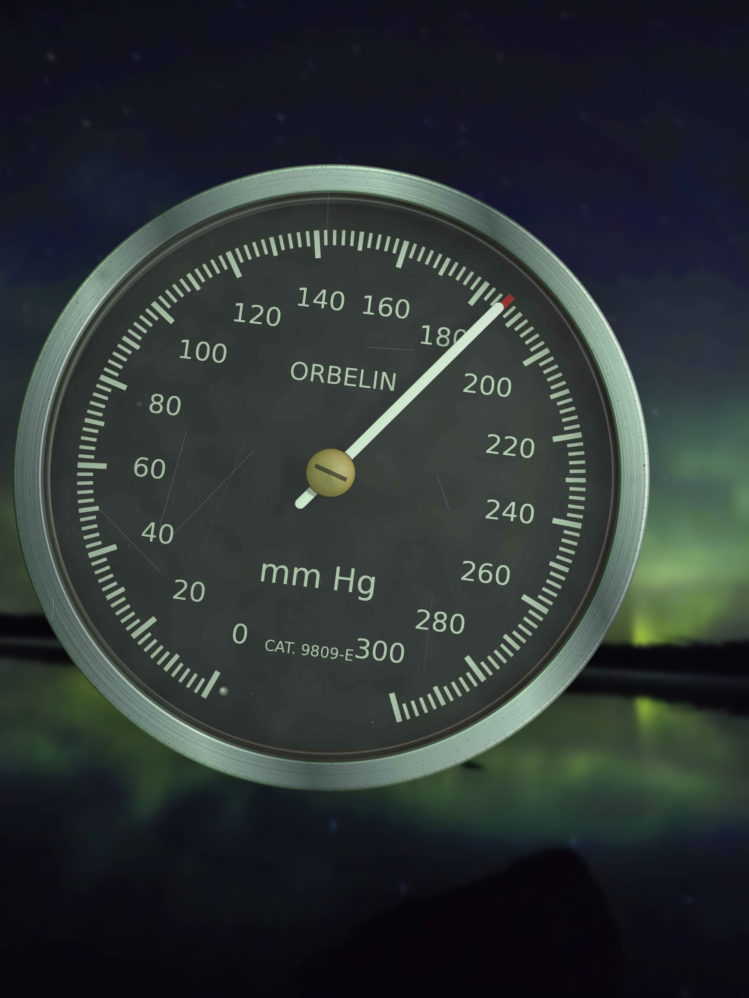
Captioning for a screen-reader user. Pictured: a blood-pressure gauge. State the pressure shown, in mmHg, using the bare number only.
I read 186
